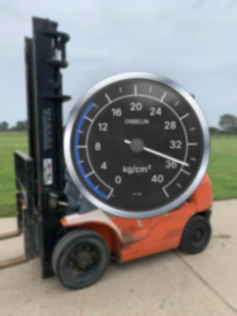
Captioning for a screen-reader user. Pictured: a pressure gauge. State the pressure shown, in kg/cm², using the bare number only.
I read 35
